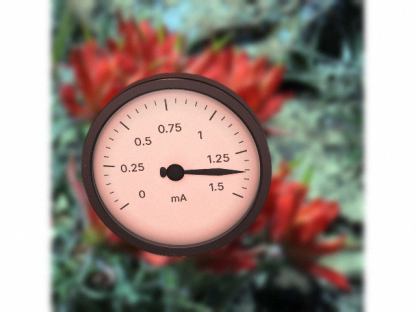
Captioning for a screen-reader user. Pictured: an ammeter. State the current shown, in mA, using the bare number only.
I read 1.35
